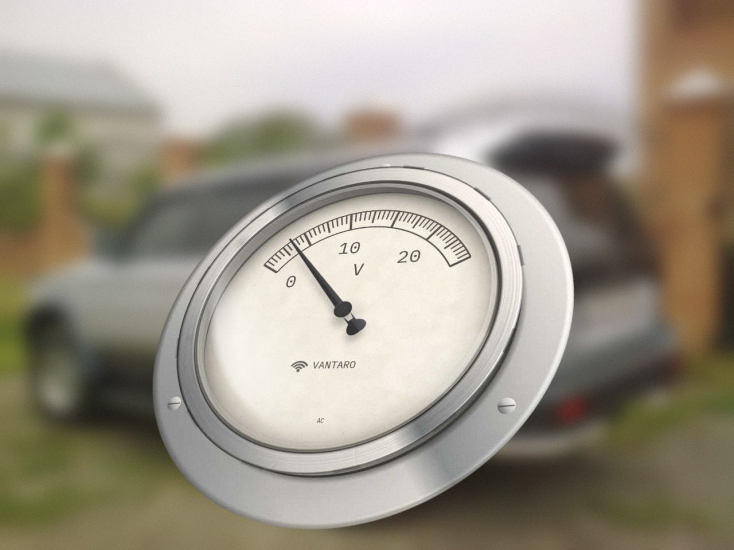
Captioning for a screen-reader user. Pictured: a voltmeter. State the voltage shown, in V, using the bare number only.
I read 3.5
